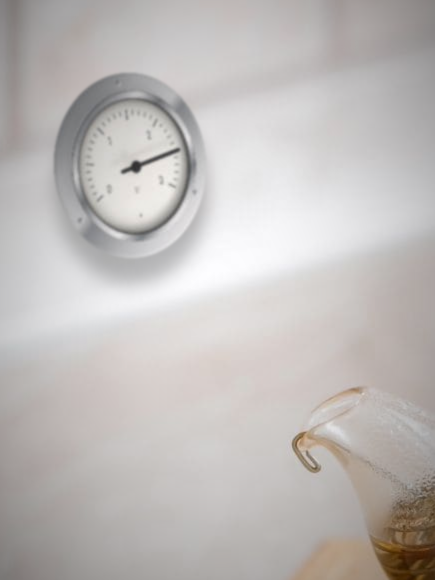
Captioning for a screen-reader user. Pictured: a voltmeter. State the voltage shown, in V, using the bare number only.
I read 2.5
